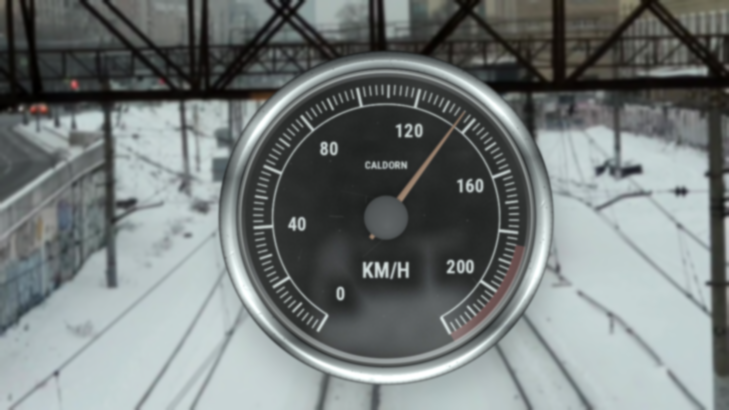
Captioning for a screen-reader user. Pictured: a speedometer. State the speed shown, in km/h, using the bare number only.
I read 136
